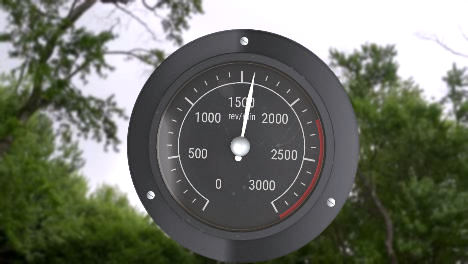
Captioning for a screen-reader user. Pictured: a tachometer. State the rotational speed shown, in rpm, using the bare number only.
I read 1600
